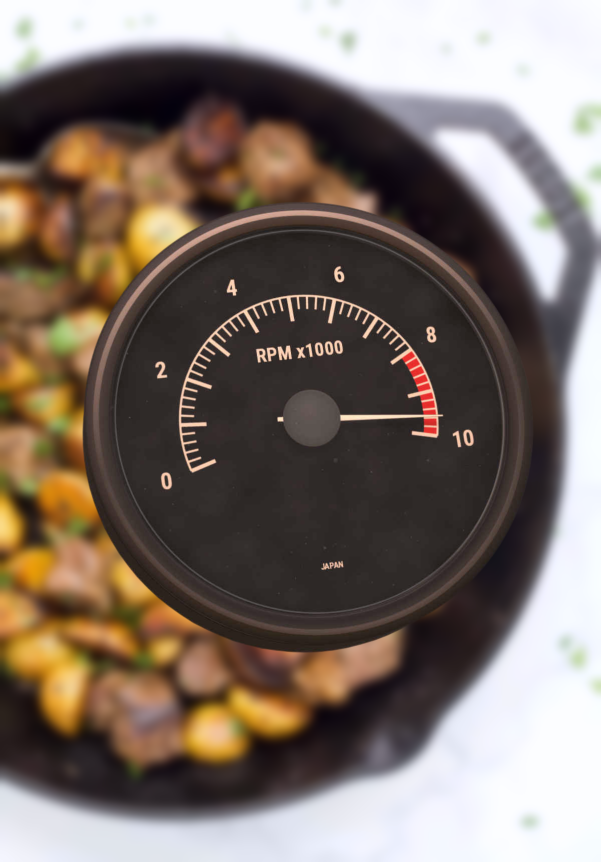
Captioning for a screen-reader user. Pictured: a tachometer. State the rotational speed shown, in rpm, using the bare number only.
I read 9600
